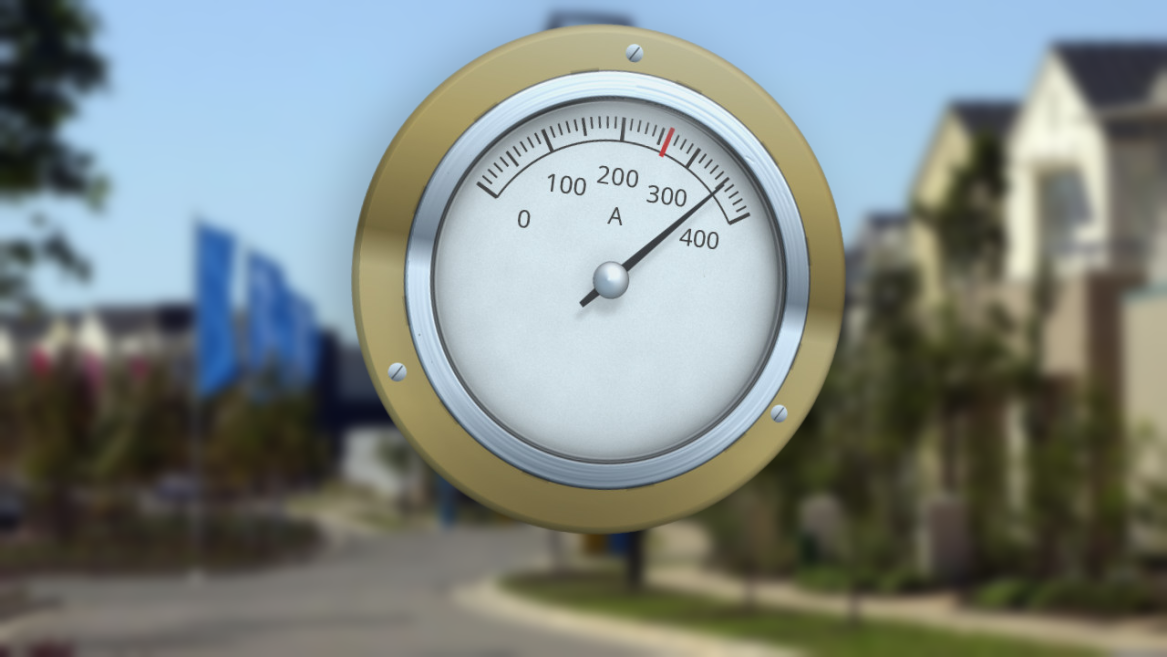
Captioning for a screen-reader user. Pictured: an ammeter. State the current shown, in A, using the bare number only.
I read 350
